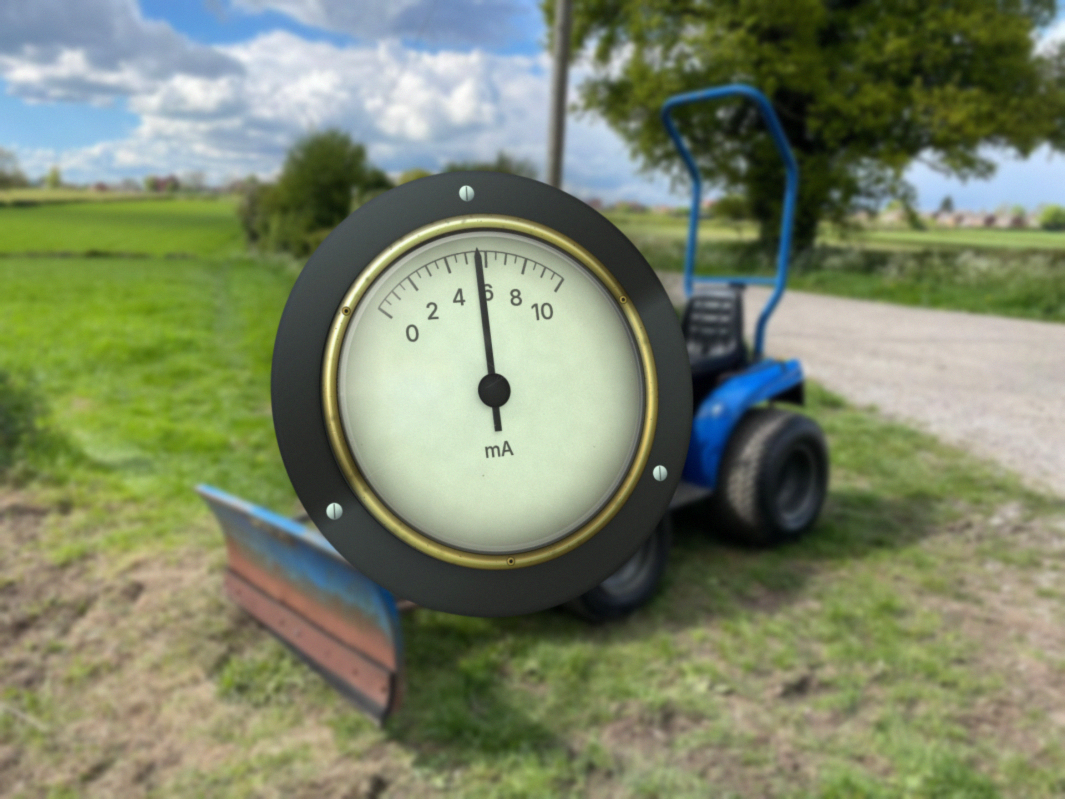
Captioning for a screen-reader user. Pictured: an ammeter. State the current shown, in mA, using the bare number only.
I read 5.5
